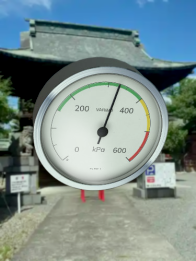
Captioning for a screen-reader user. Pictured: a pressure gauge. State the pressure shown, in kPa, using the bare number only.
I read 325
